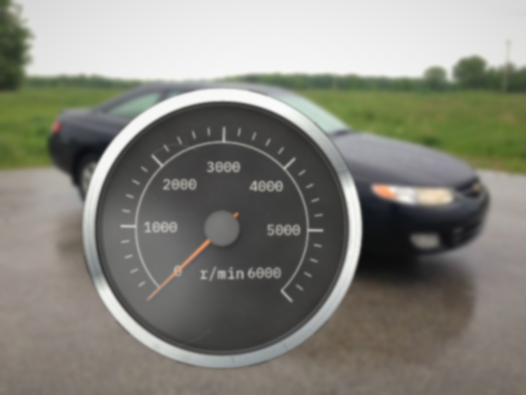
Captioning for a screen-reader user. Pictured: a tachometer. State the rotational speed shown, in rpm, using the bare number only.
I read 0
